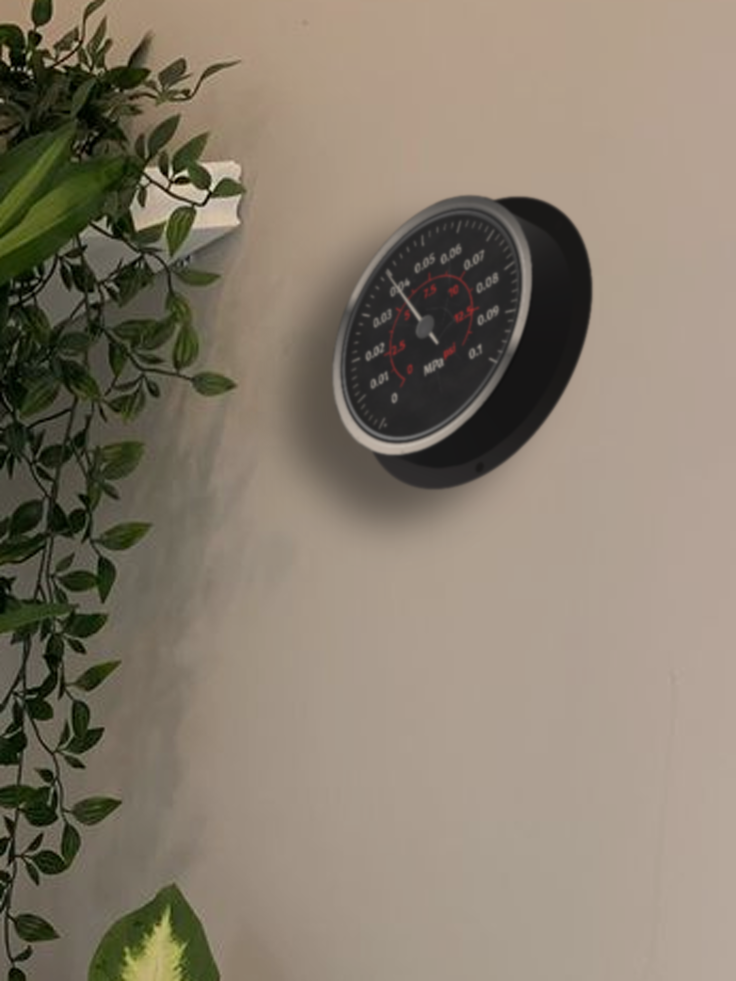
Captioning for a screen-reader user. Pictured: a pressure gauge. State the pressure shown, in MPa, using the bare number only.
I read 0.04
